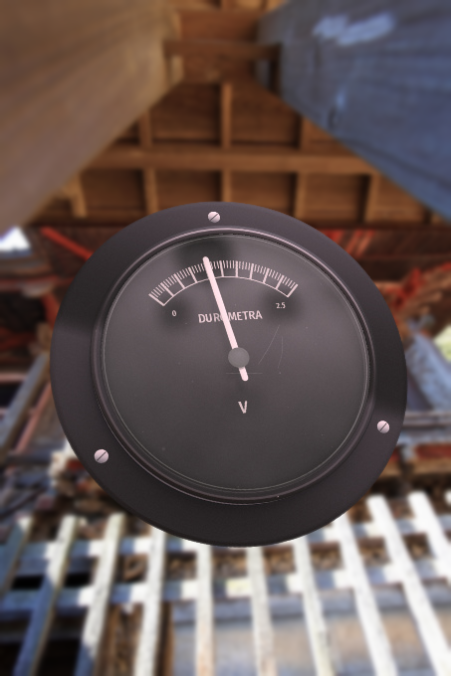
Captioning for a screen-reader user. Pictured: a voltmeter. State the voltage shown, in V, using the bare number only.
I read 1
